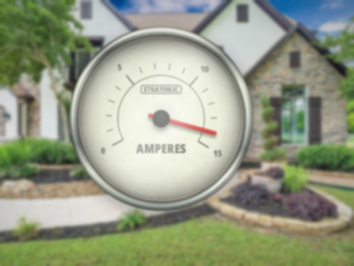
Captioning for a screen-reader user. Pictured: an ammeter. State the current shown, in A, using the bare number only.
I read 14
